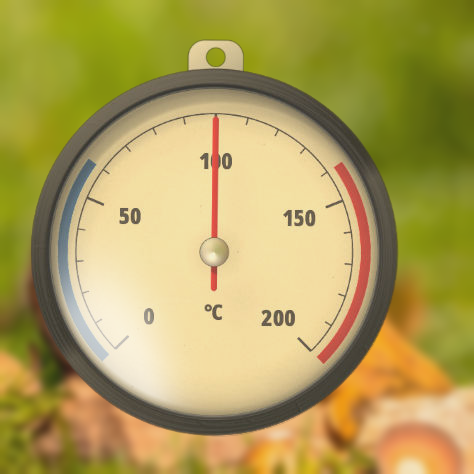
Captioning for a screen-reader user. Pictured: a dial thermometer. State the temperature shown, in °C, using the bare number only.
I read 100
